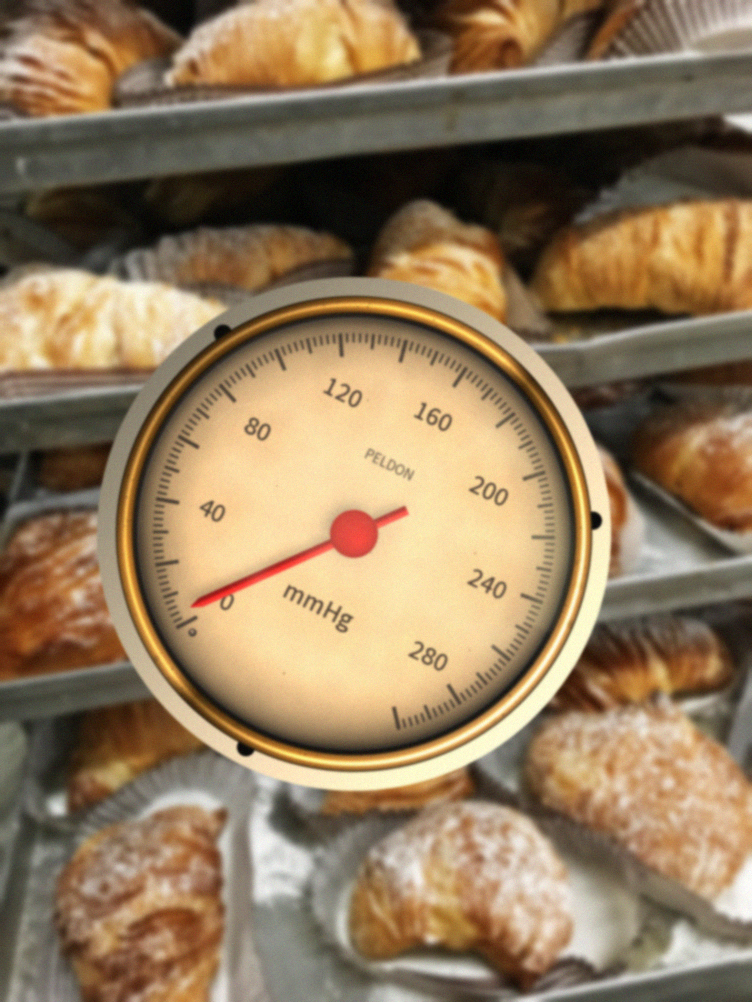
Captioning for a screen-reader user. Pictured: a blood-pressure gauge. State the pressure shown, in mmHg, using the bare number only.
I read 4
